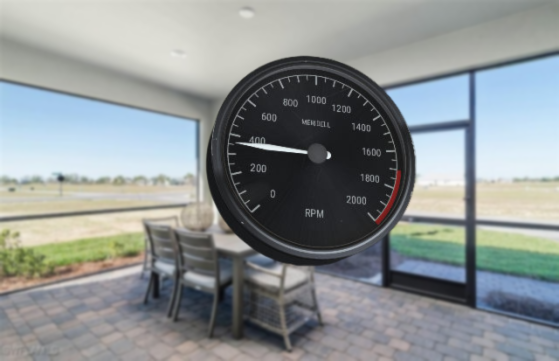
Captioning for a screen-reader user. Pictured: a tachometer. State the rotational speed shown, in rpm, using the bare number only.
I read 350
